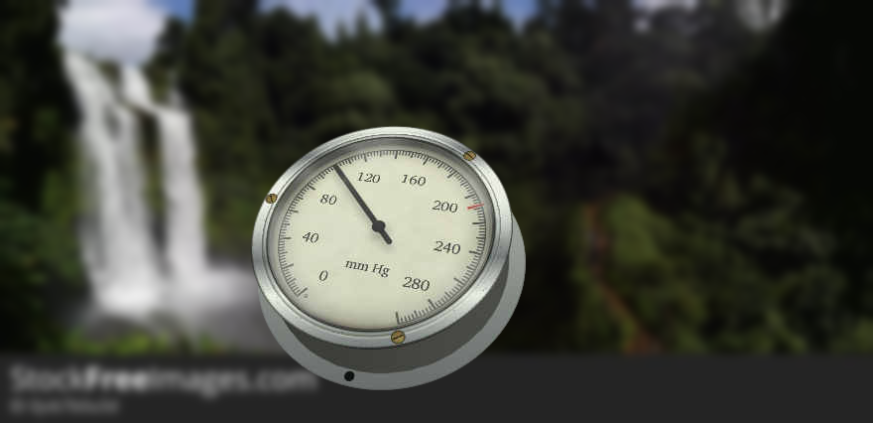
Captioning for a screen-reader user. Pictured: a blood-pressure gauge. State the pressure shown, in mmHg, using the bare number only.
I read 100
